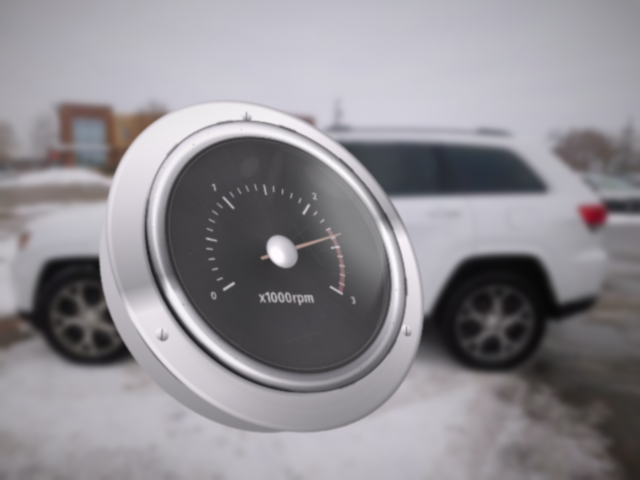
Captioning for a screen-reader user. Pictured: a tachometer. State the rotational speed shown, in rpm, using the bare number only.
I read 2400
